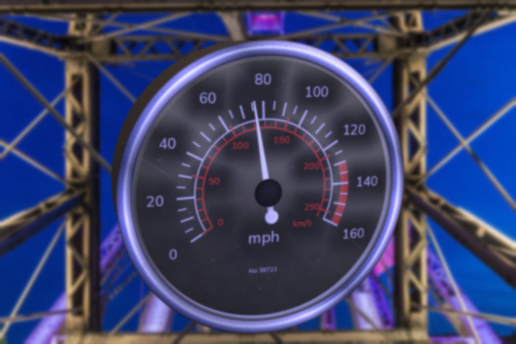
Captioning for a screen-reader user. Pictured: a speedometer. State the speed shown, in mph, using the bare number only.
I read 75
